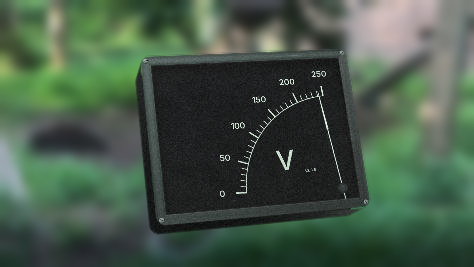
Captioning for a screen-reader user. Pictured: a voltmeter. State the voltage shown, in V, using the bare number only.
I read 240
